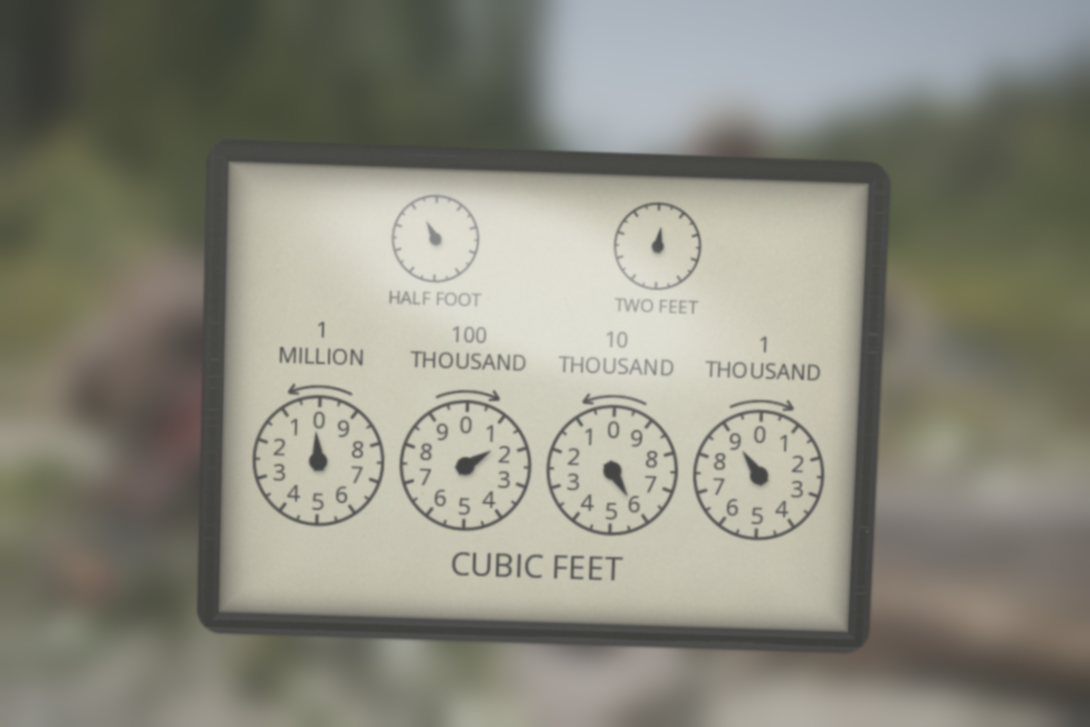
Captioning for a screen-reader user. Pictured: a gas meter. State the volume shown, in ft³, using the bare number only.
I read 15900
